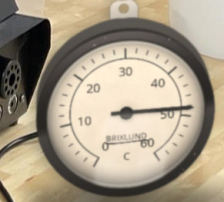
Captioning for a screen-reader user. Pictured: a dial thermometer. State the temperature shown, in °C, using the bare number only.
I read 48
